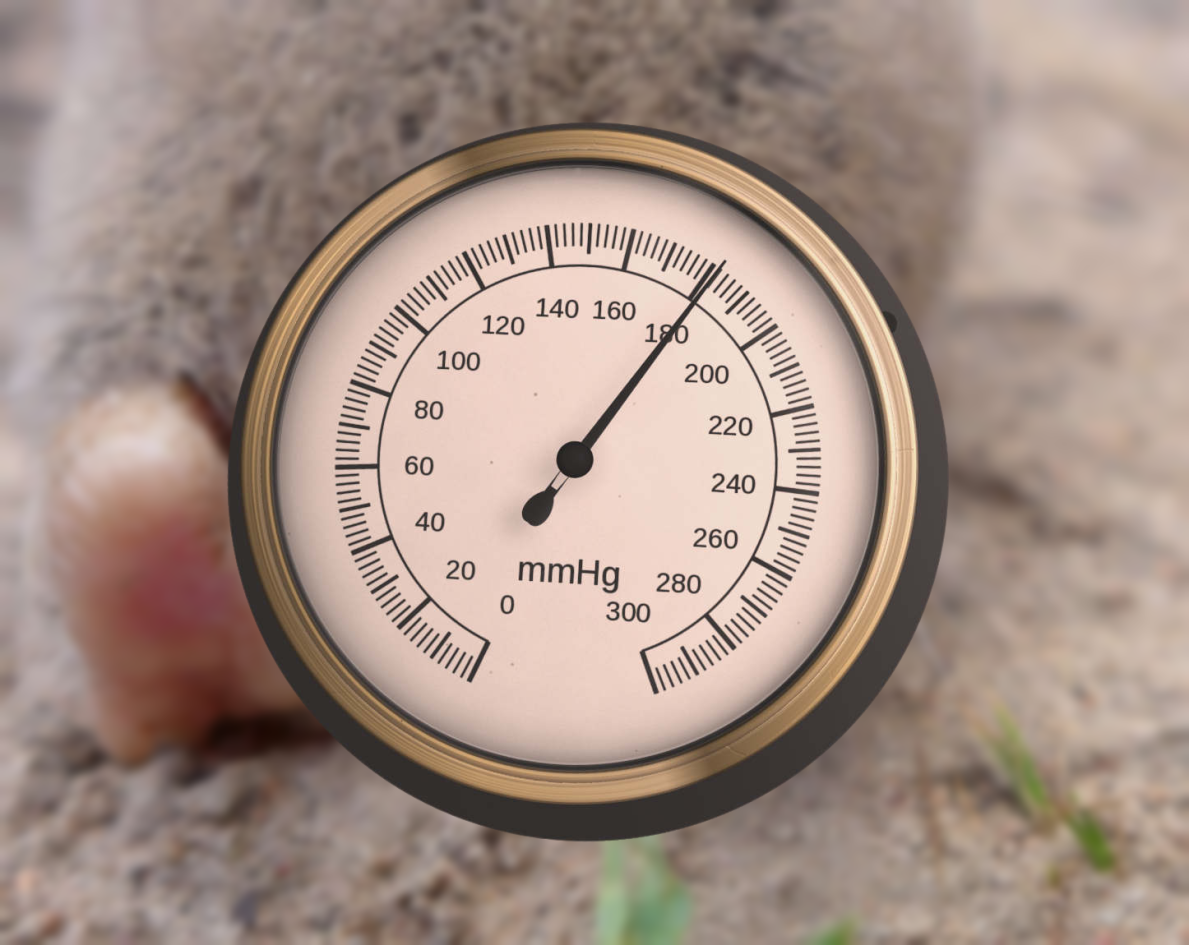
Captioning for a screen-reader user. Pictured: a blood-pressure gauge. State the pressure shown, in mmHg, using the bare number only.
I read 182
